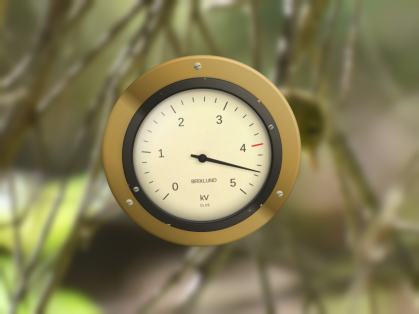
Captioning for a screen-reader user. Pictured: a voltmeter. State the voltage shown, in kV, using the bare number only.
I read 4.5
